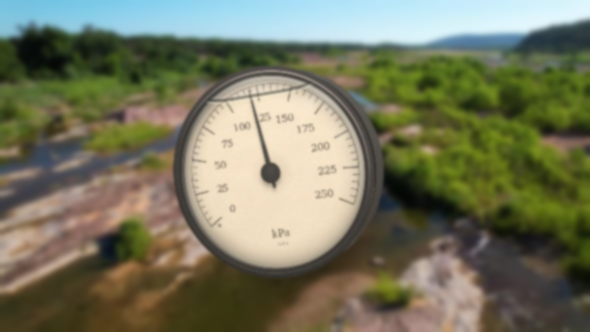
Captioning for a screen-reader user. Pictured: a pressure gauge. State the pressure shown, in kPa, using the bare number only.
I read 120
